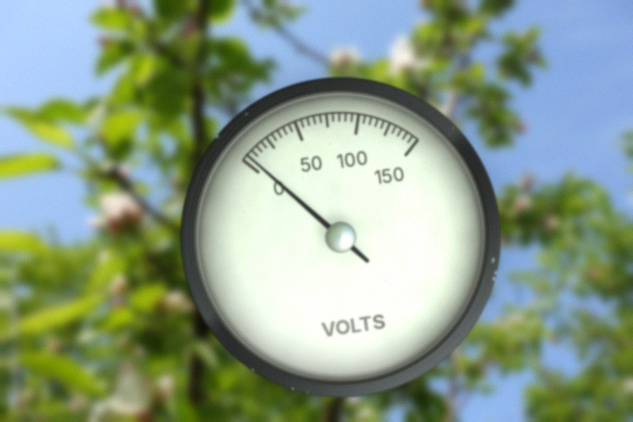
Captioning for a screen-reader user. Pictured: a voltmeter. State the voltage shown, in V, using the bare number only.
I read 5
